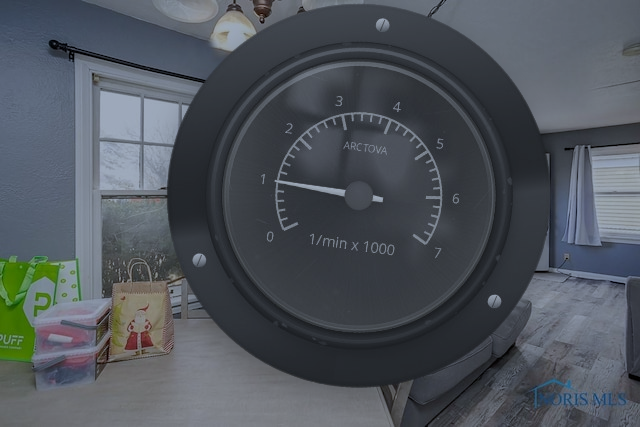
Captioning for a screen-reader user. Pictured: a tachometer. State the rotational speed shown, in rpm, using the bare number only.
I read 1000
